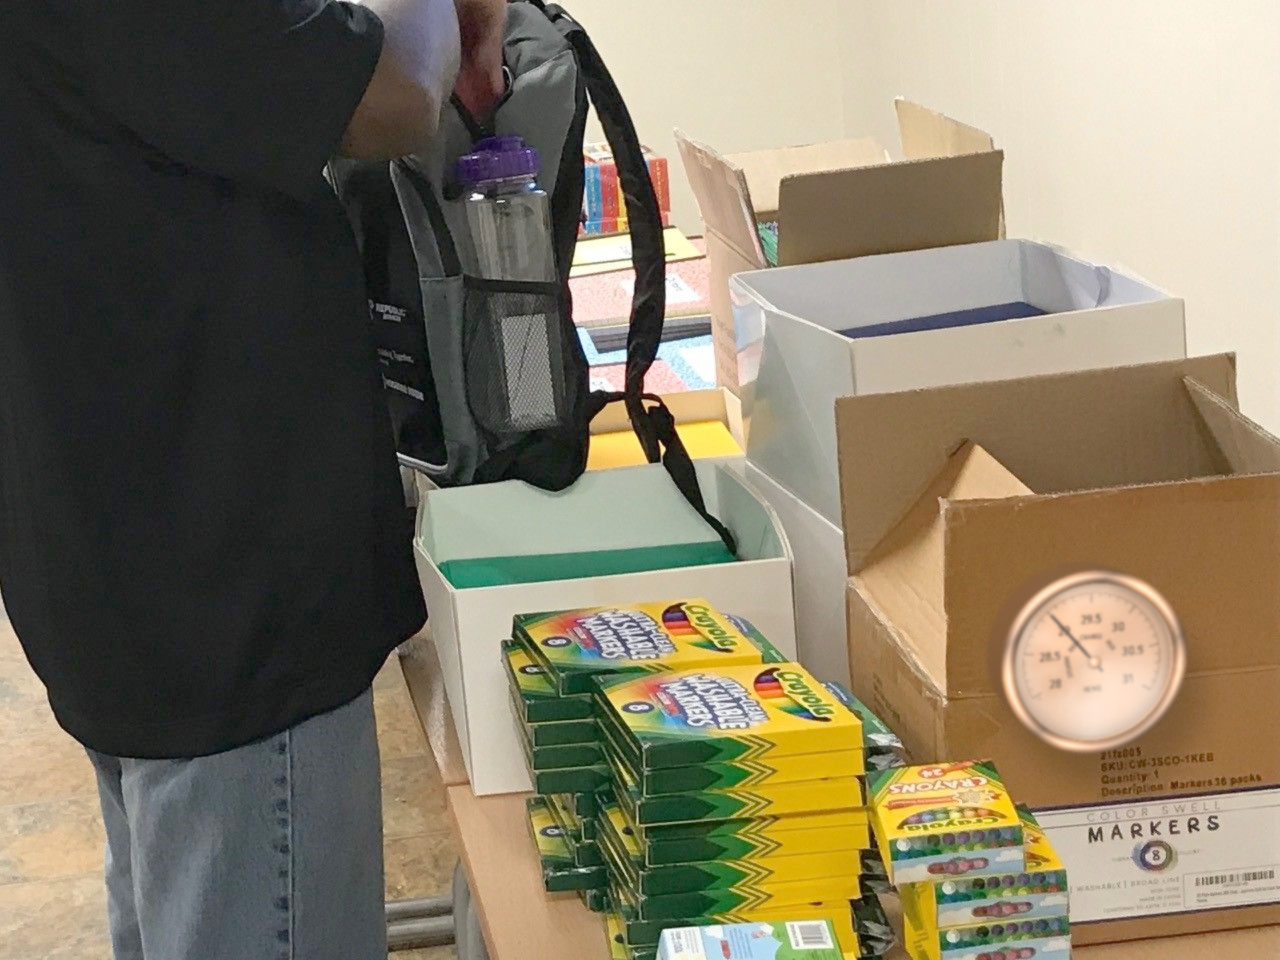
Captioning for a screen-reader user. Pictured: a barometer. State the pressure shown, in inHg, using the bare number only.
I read 29
